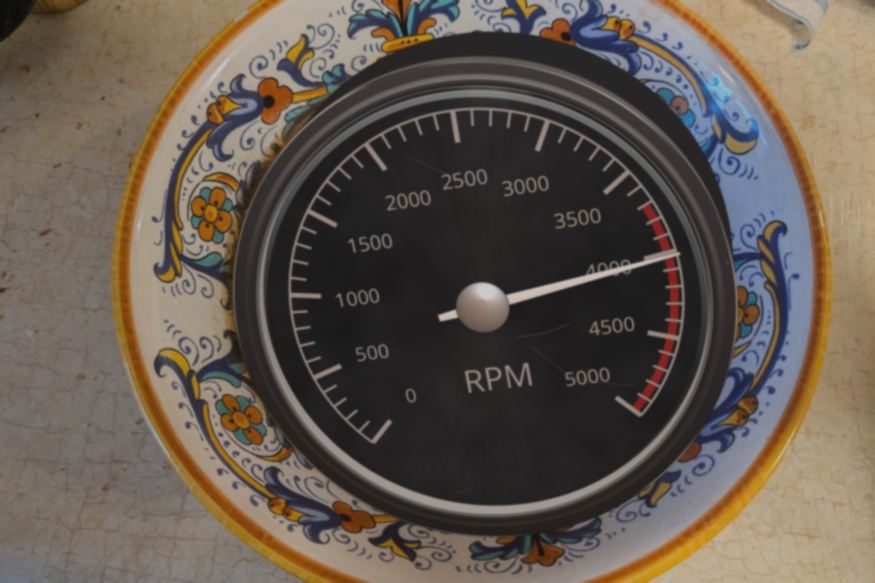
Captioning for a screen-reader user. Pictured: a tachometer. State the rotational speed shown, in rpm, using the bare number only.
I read 4000
